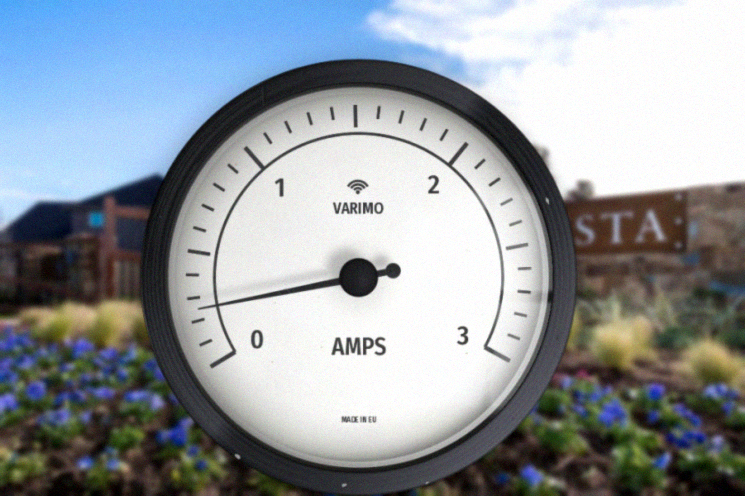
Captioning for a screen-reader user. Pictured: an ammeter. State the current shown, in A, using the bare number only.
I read 0.25
